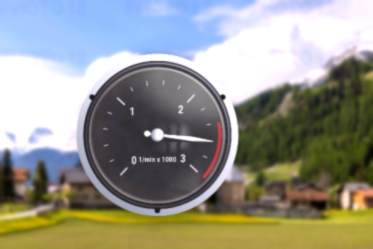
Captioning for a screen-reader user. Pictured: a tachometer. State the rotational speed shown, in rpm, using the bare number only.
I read 2600
